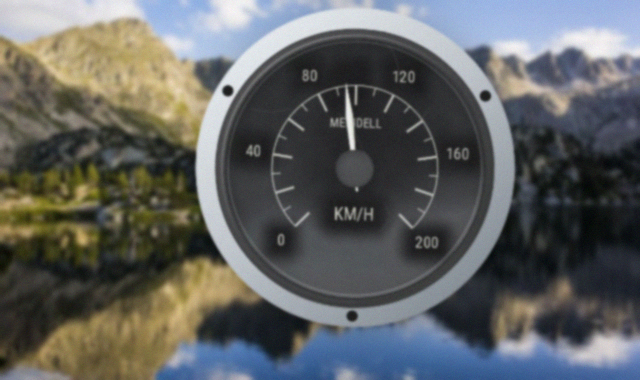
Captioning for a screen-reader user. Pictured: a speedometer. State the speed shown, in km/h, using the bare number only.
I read 95
